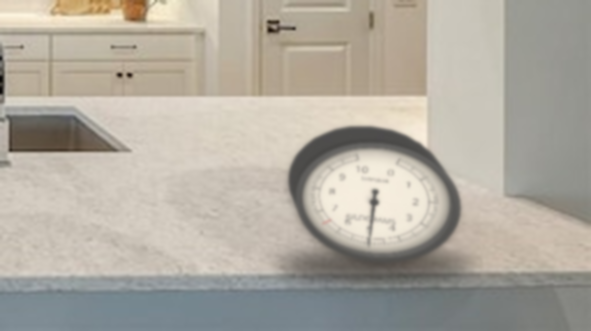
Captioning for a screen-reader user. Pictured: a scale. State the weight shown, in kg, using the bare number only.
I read 5
